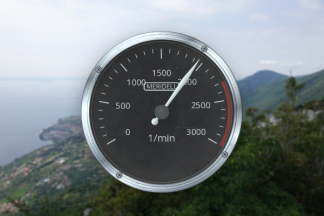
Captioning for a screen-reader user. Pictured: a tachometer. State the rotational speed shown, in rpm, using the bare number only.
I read 1950
